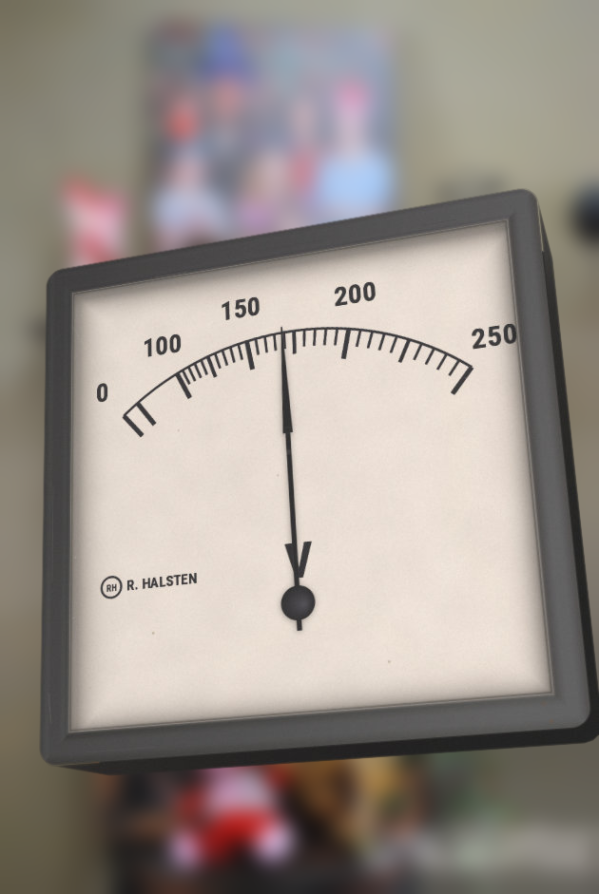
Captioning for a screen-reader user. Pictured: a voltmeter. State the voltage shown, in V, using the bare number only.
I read 170
